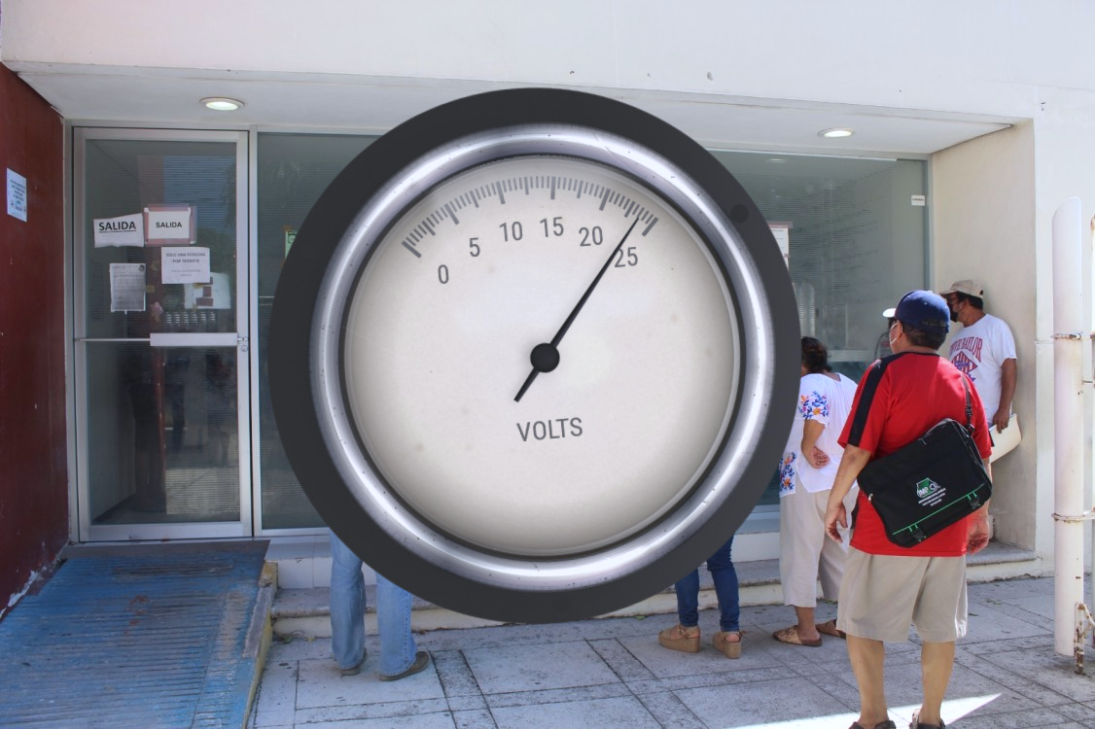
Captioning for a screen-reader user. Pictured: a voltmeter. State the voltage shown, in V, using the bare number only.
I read 23.5
